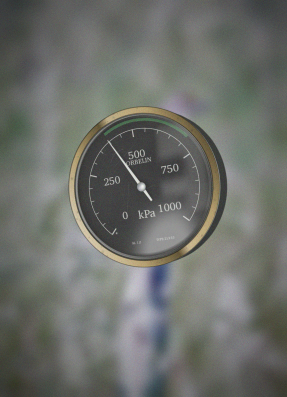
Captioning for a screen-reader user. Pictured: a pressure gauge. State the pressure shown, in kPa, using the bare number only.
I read 400
